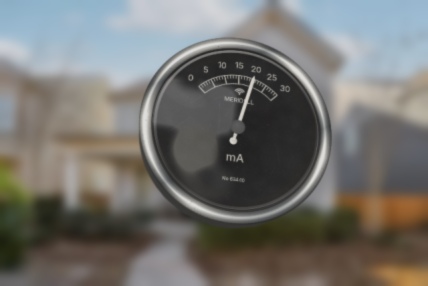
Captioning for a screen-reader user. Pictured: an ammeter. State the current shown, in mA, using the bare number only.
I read 20
